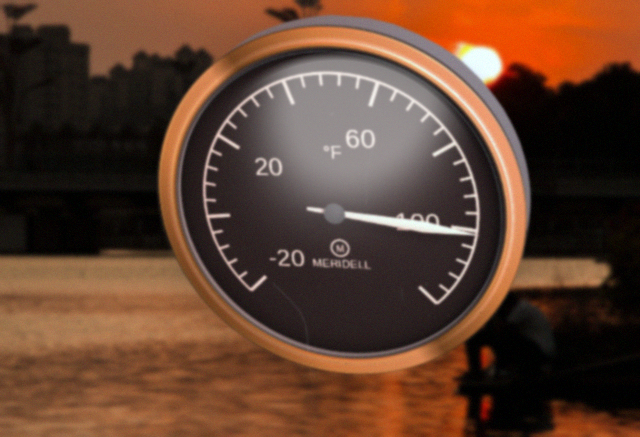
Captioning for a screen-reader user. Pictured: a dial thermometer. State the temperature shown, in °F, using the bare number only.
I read 100
